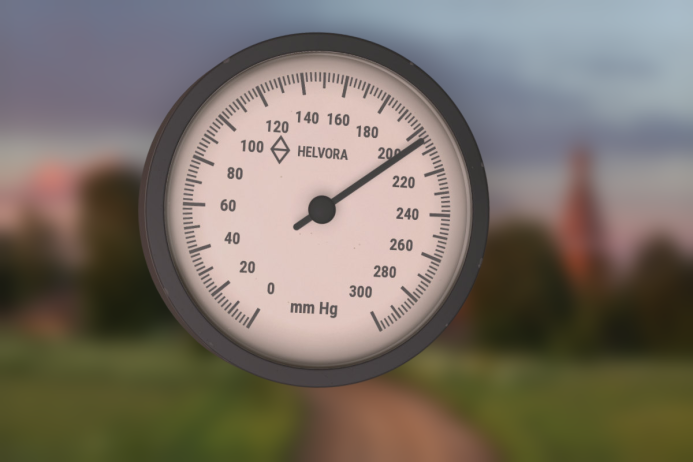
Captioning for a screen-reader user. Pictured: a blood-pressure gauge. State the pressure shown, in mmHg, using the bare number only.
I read 204
